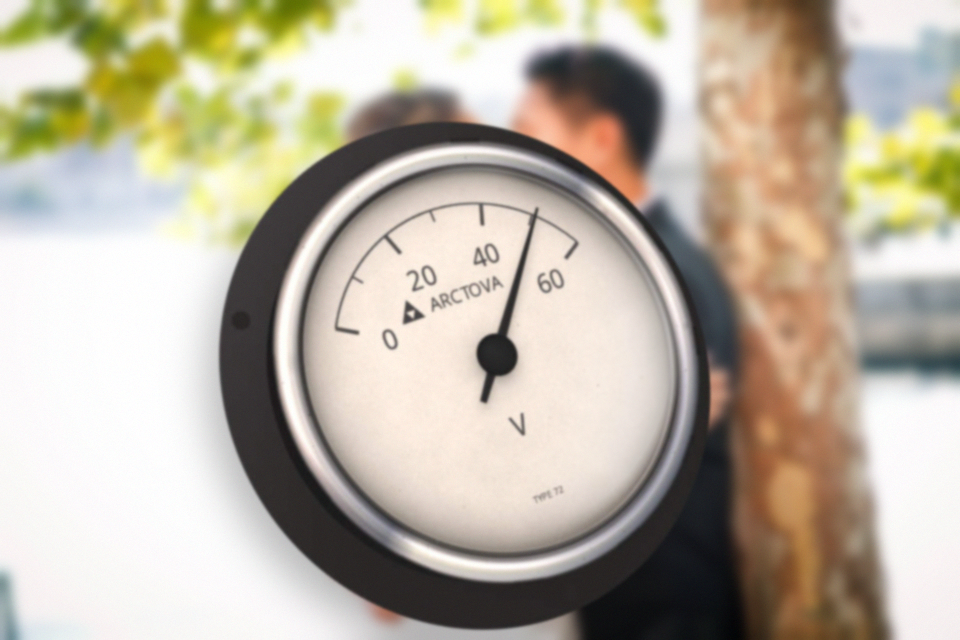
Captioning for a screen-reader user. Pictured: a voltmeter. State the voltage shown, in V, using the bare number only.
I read 50
